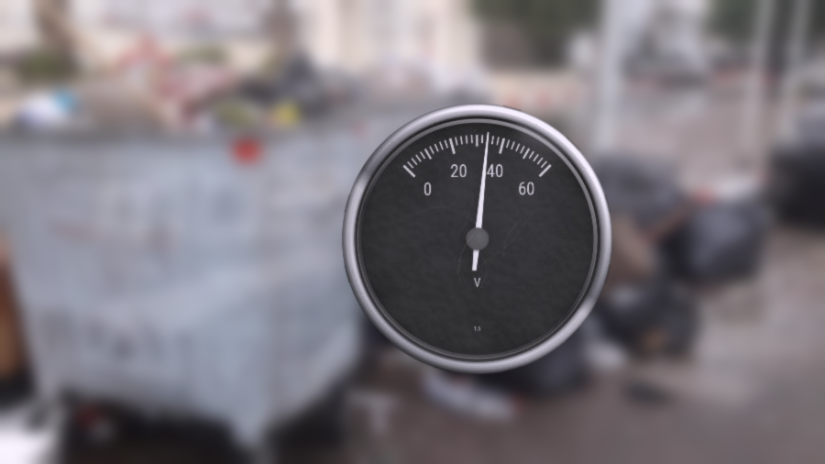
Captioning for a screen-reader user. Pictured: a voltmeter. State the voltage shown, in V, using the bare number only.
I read 34
